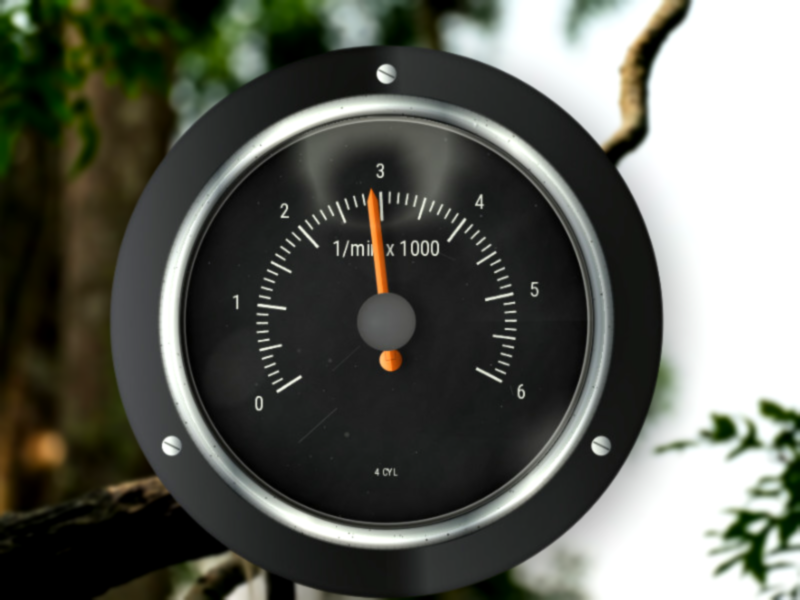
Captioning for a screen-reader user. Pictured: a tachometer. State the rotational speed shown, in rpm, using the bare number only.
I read 2900
